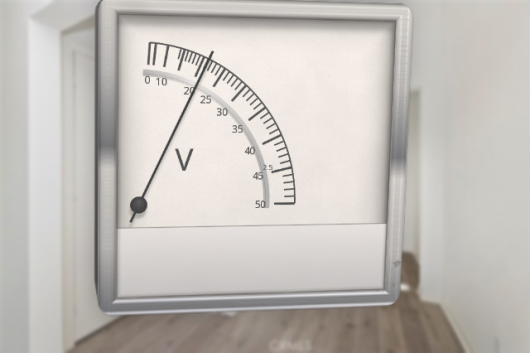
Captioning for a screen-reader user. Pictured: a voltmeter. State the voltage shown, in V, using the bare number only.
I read 21
